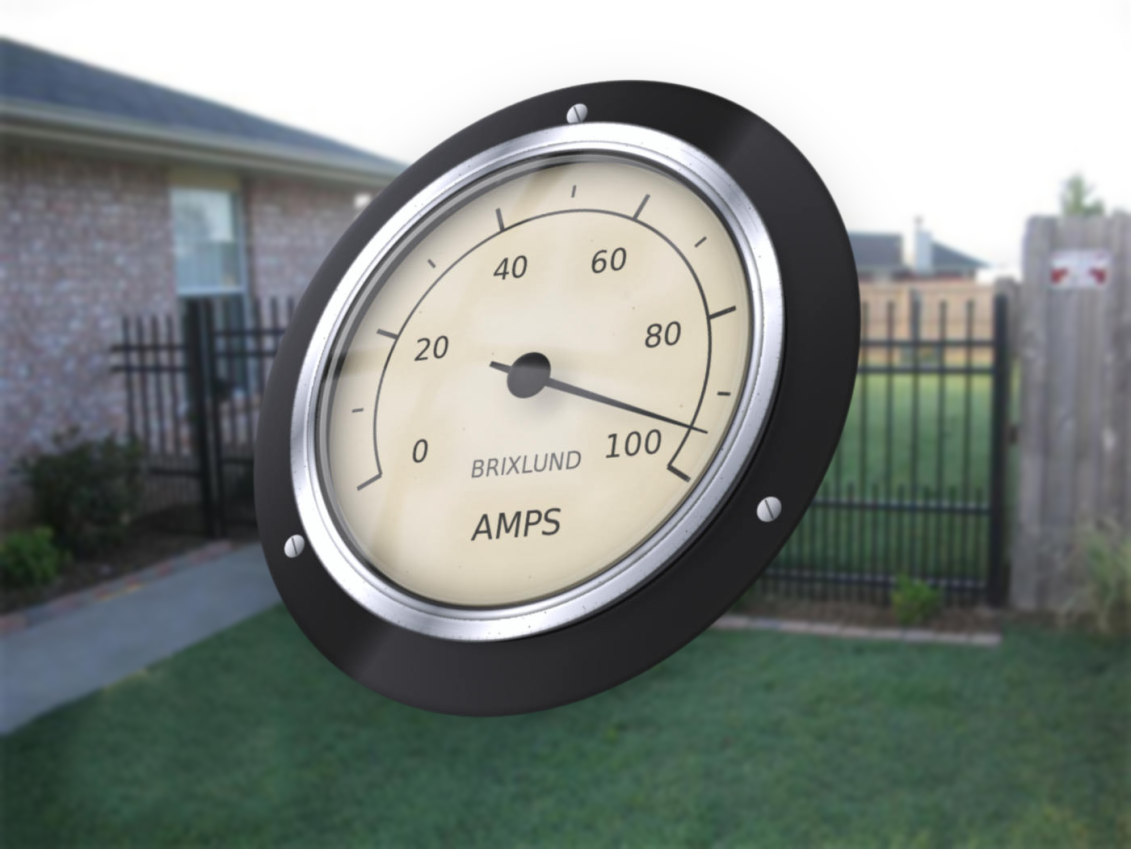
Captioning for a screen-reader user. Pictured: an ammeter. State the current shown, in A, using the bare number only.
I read 95
